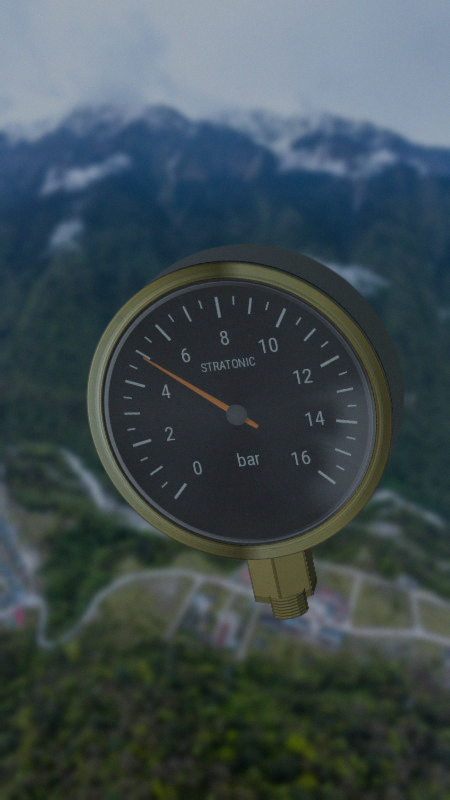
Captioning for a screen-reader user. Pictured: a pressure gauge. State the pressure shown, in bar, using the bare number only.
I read 5
